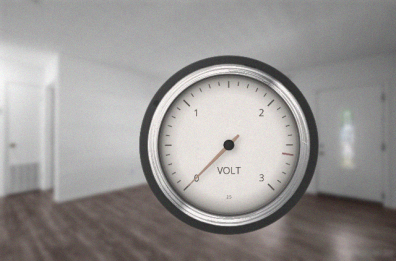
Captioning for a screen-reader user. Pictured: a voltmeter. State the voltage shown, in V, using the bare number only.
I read 0
